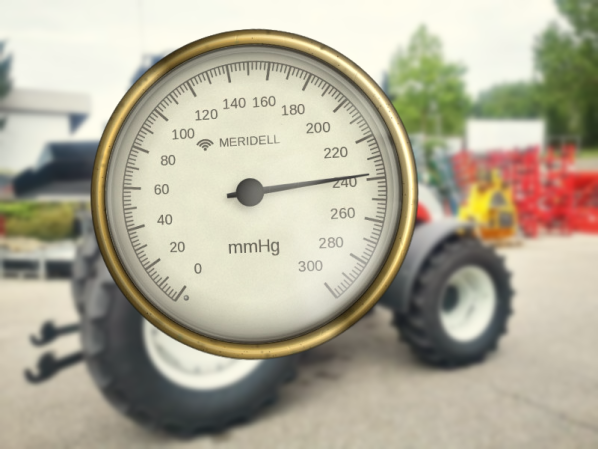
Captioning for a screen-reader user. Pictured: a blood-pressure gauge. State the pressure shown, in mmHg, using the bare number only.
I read 238
